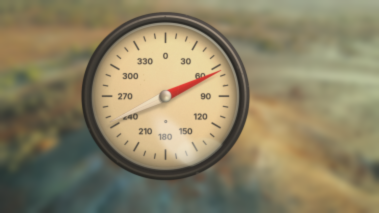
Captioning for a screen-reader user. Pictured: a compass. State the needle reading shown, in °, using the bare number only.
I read 65
